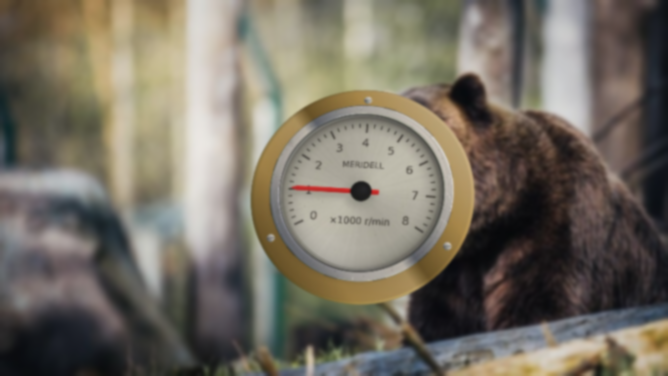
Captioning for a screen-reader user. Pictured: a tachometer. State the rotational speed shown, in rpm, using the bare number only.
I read 1000
